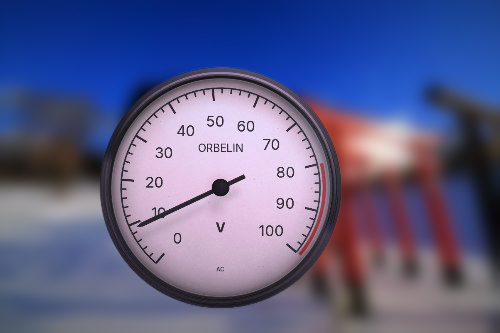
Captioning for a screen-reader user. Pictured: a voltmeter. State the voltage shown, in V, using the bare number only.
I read 9
